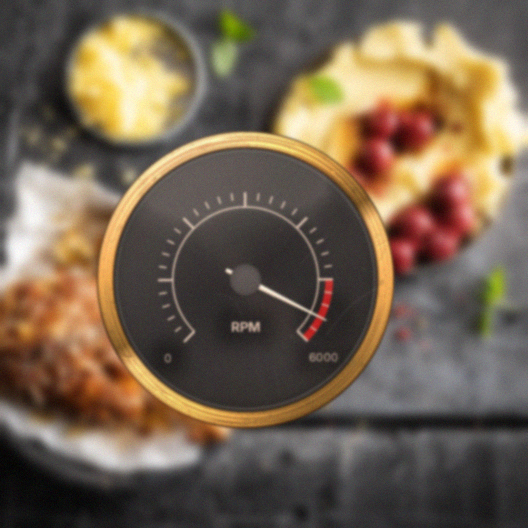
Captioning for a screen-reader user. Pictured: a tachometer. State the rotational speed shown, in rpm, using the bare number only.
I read 5600
